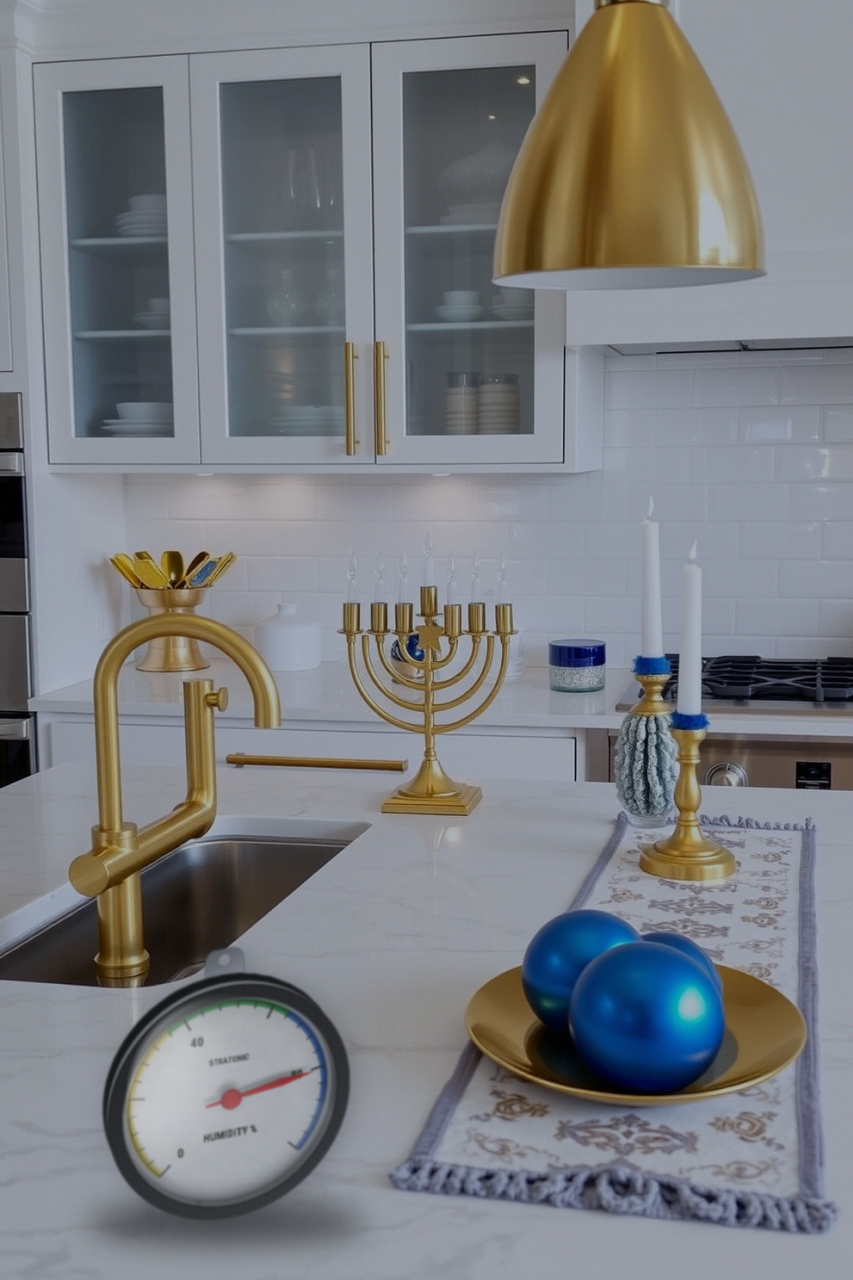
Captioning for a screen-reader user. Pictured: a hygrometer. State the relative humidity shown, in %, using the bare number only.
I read 80
